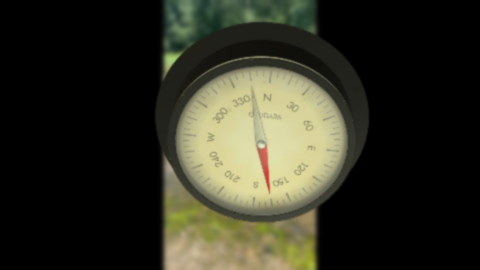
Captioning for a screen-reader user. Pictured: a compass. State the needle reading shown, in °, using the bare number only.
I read 165
